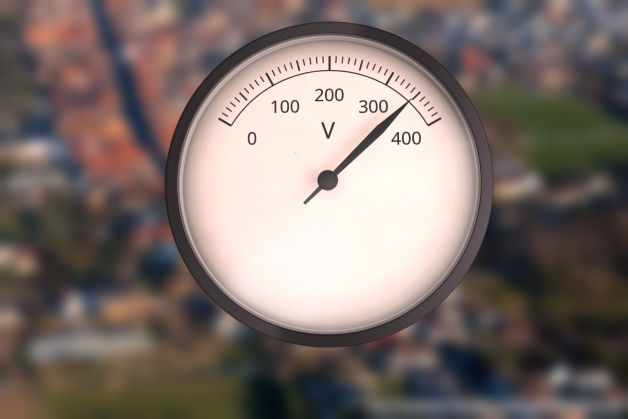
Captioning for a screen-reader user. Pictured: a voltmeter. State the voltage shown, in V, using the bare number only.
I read 350
